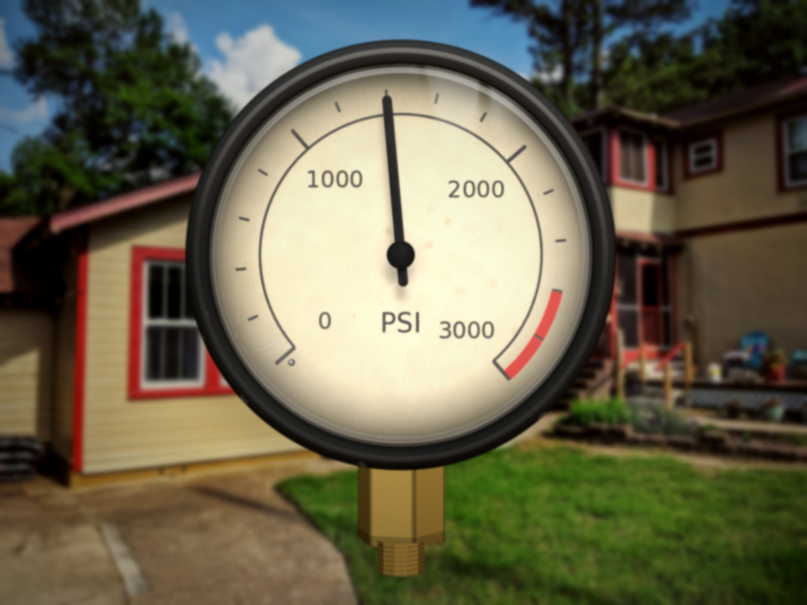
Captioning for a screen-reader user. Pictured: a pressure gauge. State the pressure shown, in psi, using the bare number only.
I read 1400
